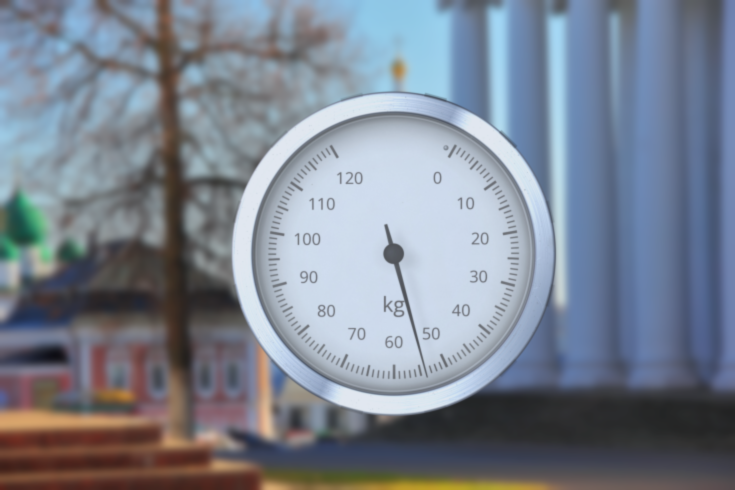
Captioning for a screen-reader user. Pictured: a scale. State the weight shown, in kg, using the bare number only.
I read 54
